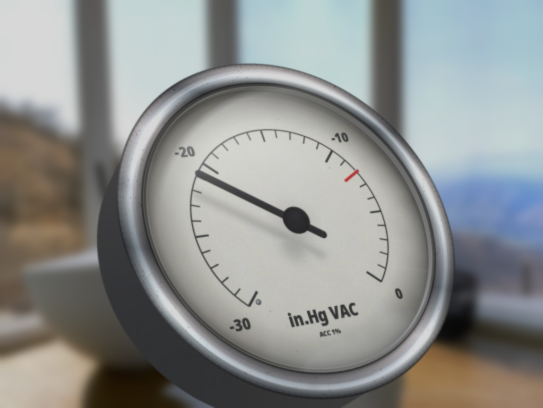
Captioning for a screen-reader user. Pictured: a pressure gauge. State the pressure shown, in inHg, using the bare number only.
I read -21
